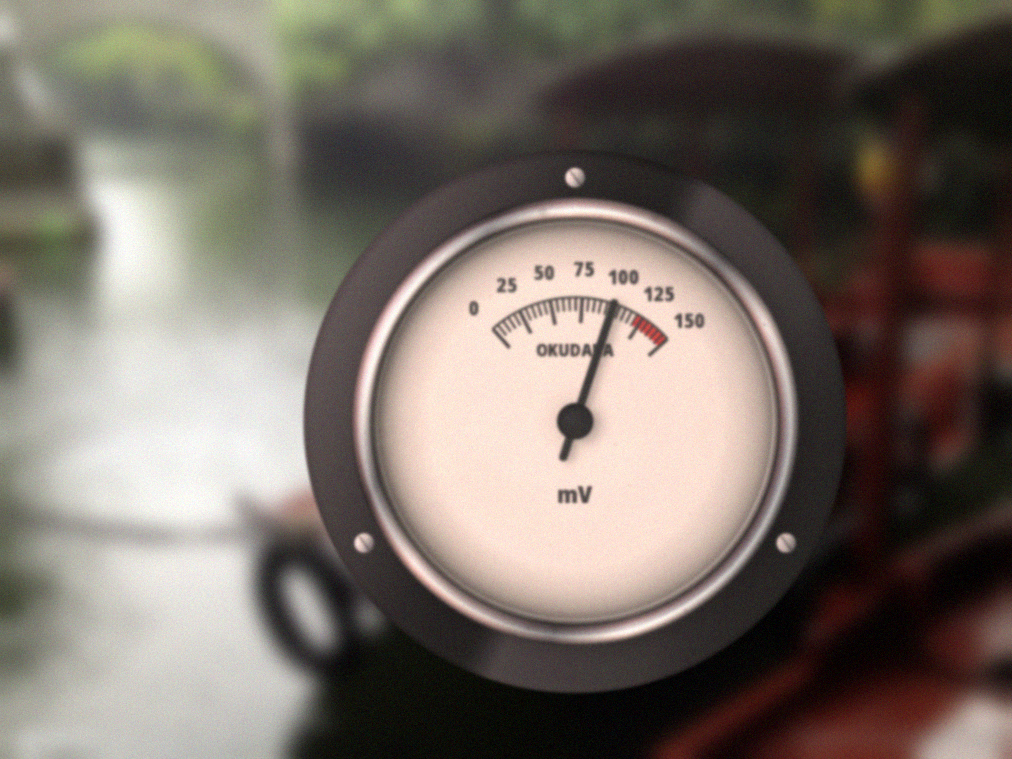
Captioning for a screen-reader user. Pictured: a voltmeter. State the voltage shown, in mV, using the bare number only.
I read 100
